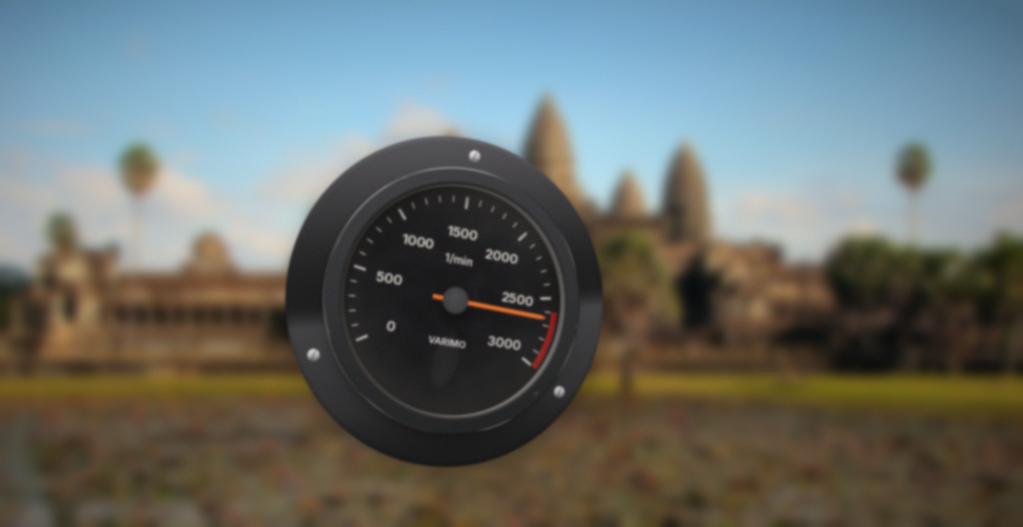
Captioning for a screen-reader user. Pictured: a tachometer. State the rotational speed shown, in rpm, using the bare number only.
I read 2650
